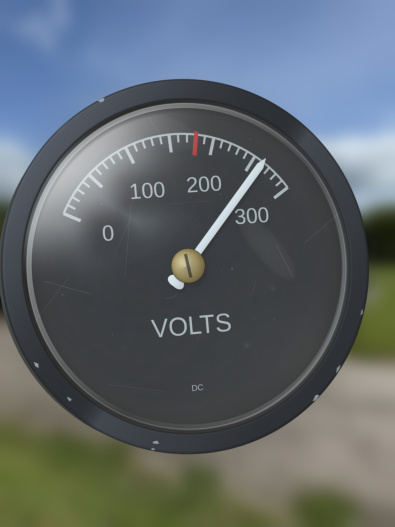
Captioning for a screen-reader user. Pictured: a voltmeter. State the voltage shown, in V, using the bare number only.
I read 260
